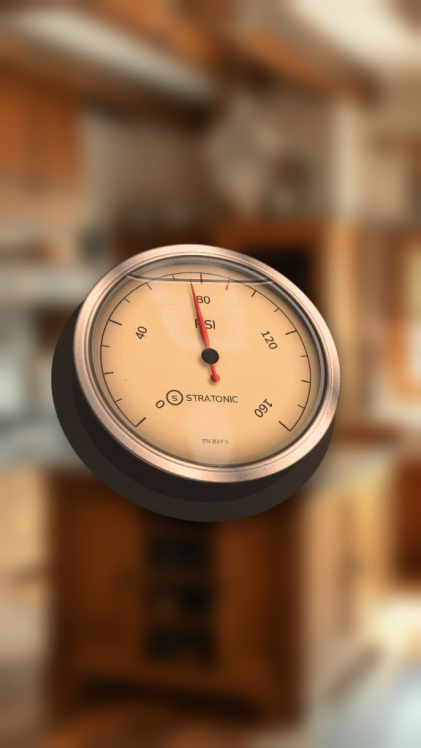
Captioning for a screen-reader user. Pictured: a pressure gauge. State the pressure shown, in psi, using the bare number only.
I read 75
